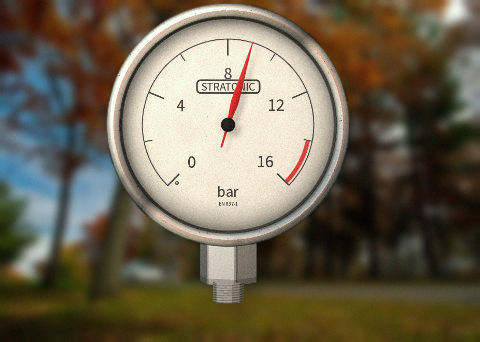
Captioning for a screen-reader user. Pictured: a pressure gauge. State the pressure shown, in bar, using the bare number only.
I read 9
